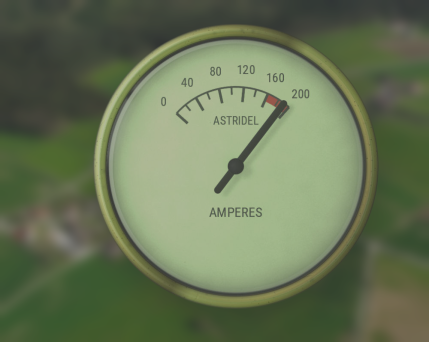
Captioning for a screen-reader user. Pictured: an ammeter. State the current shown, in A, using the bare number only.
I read 190
